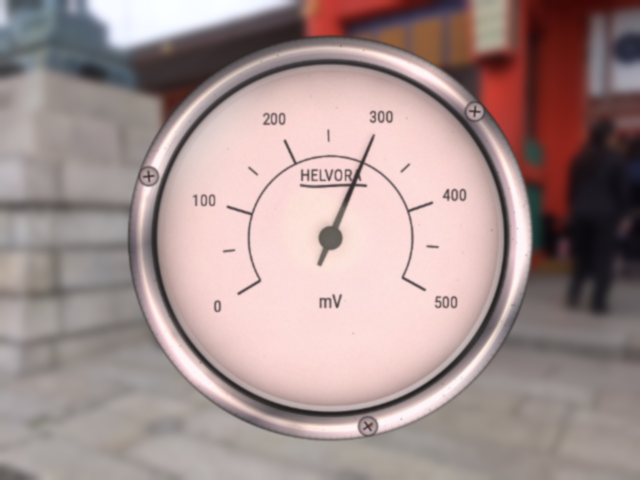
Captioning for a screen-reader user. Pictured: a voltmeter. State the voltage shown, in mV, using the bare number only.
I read 300
